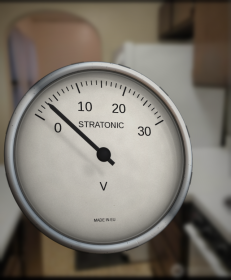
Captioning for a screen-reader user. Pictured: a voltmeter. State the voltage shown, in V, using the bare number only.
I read 3
